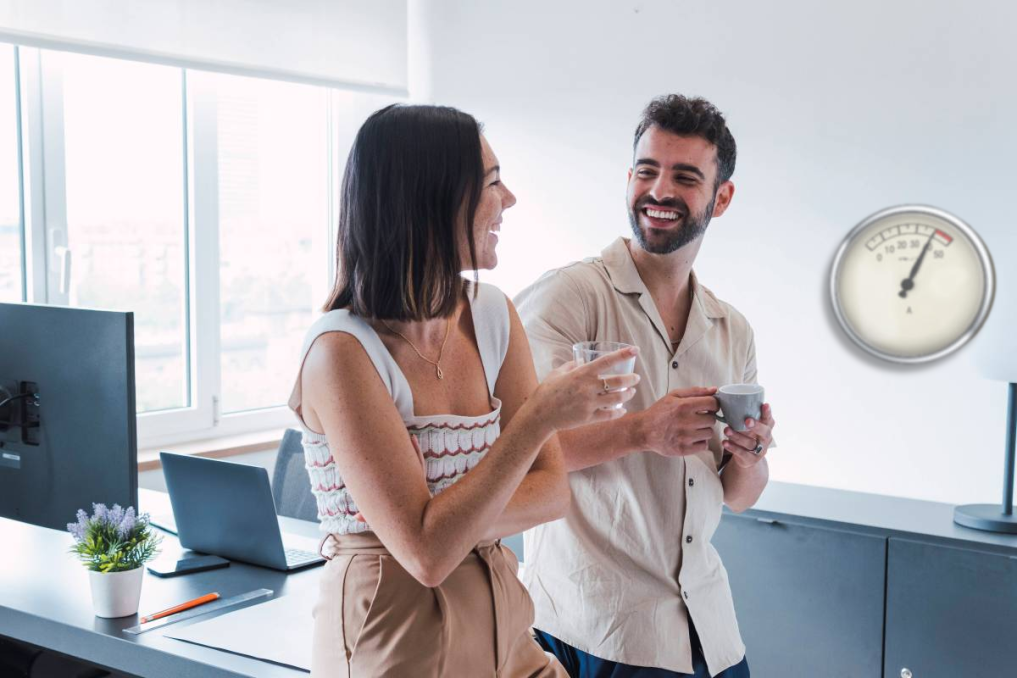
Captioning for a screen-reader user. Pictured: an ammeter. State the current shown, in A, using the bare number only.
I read 40
